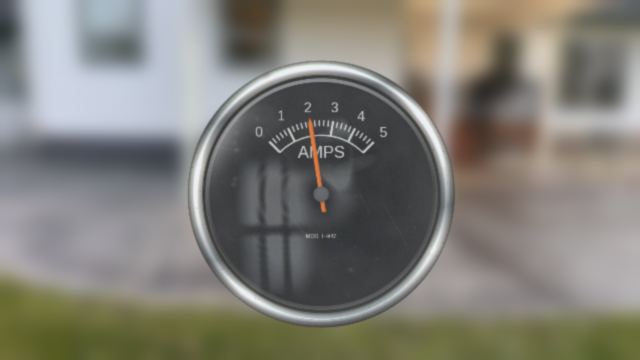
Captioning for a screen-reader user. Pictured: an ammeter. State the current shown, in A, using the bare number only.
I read 2
